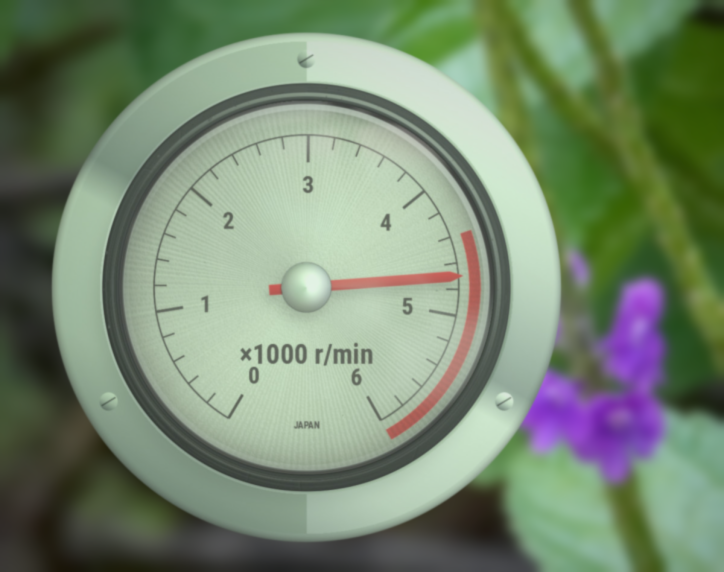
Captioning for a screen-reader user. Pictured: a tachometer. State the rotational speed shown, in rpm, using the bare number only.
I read 4700
